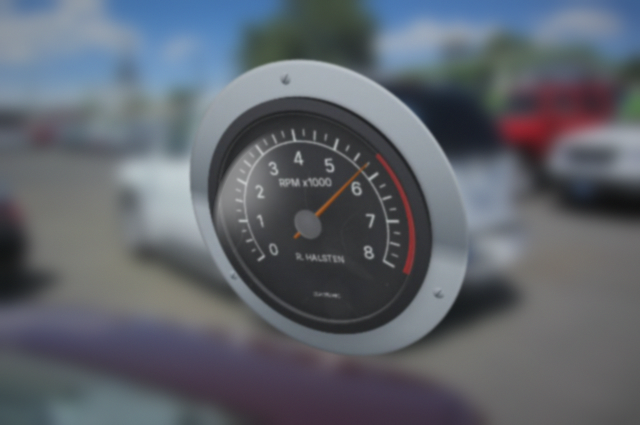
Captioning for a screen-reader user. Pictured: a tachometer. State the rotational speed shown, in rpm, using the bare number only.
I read 5750
